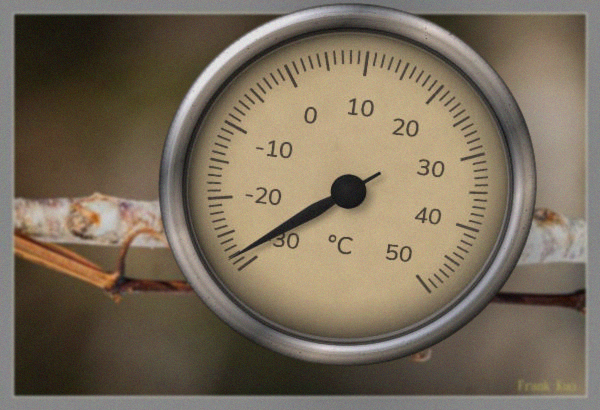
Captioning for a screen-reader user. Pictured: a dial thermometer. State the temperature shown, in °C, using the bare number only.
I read -28
